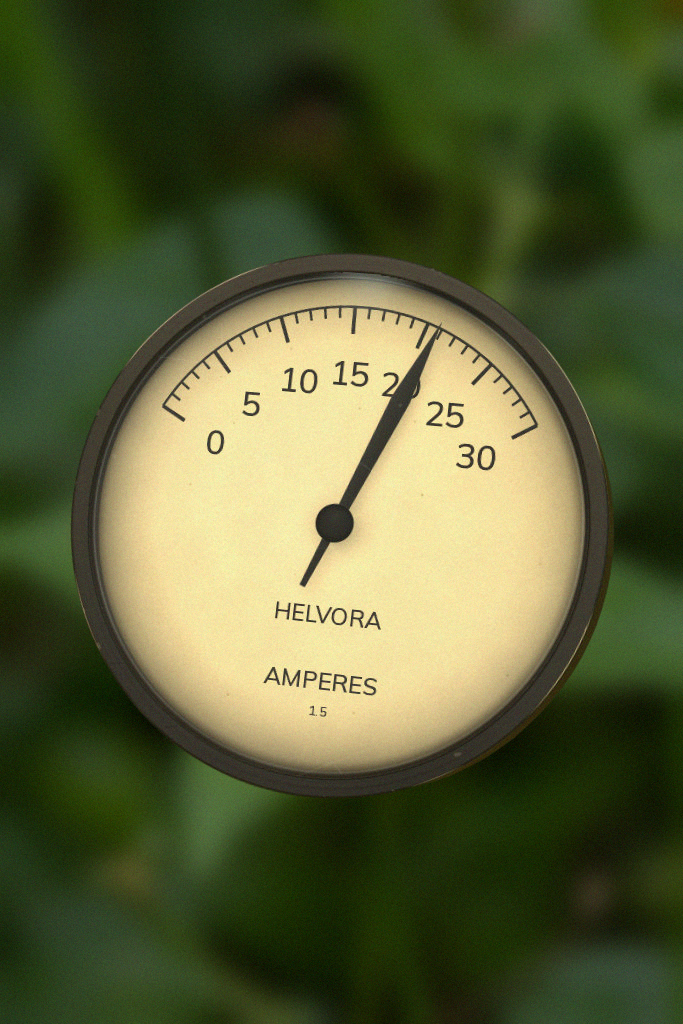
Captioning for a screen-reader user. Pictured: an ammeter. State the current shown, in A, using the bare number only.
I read 21
